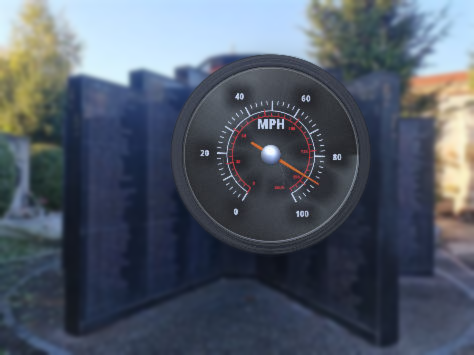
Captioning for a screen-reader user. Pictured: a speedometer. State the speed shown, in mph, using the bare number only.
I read 90
